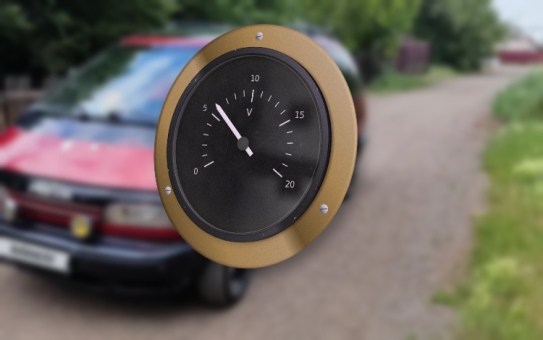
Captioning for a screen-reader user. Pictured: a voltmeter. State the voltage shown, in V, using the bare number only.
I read 6
